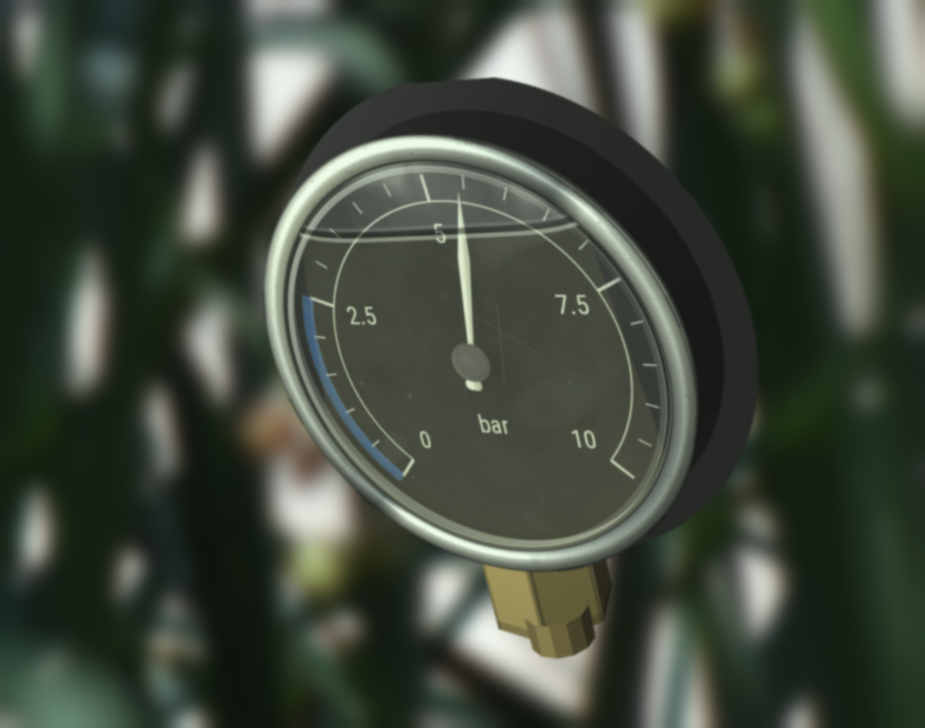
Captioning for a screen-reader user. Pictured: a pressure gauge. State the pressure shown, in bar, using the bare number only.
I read 5.5
